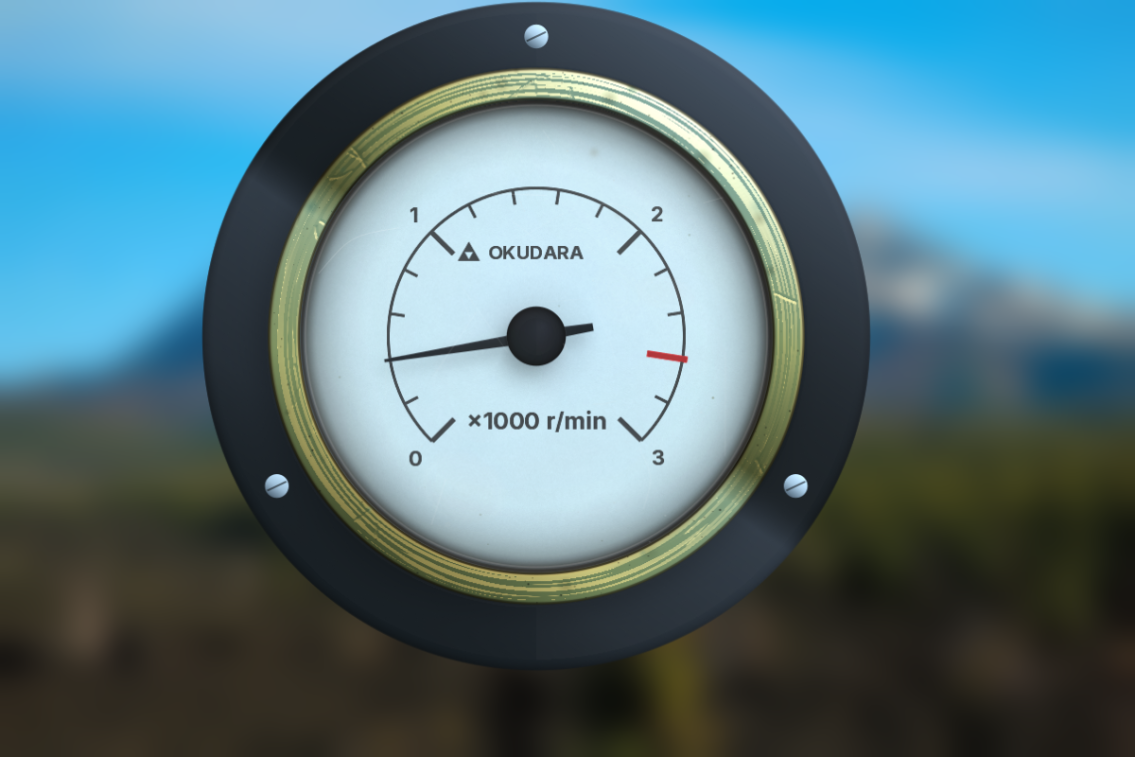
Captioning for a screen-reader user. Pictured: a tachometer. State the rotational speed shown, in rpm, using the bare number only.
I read 400
